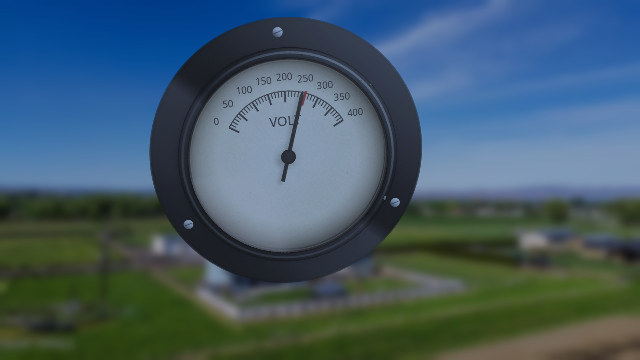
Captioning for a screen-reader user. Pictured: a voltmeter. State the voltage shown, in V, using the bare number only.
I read 250
